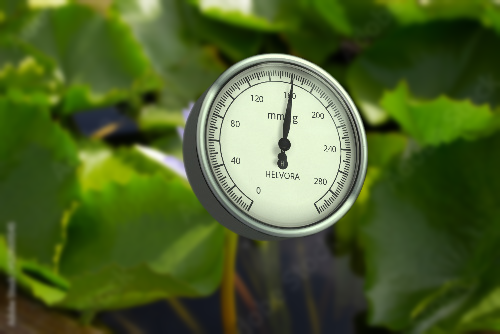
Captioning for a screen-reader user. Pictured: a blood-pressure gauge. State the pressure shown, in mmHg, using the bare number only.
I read 160
